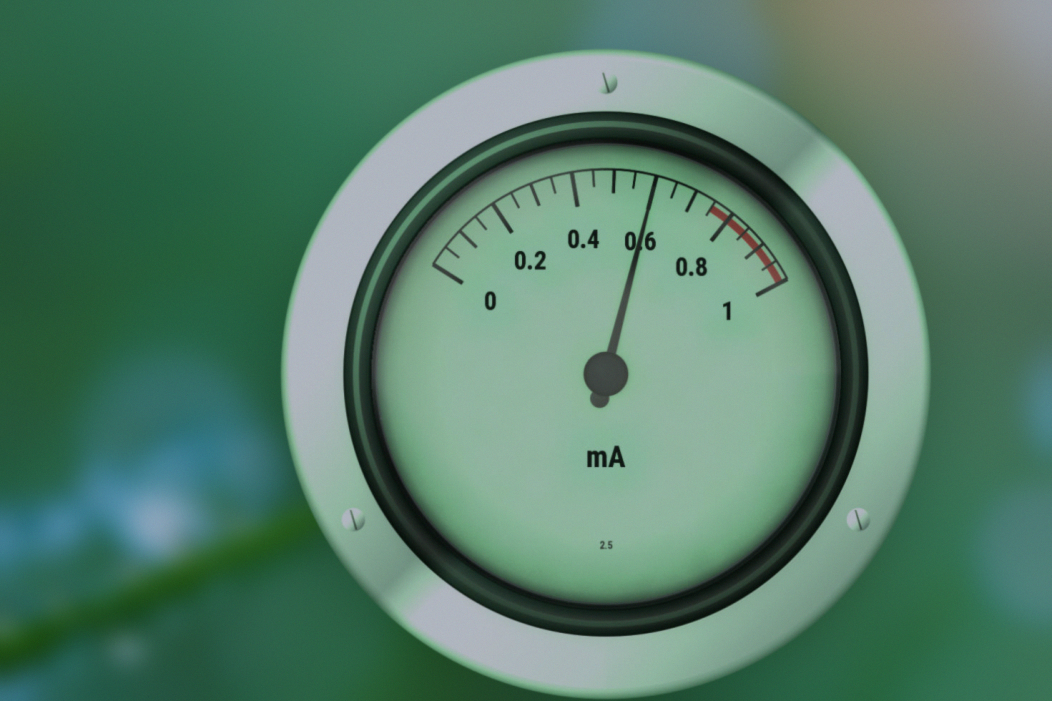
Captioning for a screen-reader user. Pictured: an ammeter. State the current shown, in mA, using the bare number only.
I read 0.6
